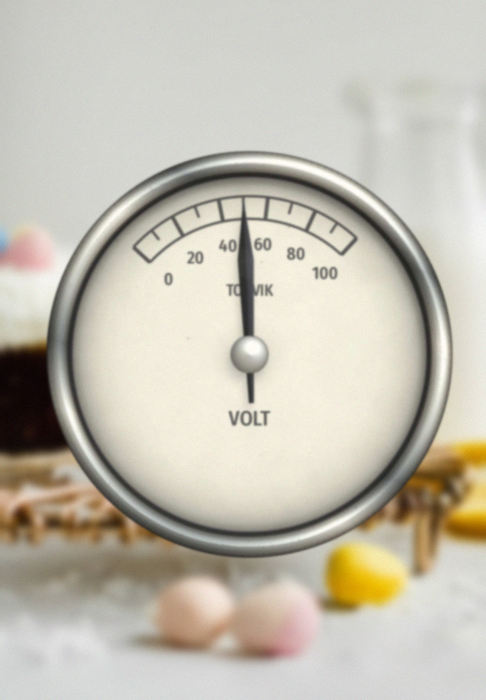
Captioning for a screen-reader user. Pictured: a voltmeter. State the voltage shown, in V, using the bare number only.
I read 50
